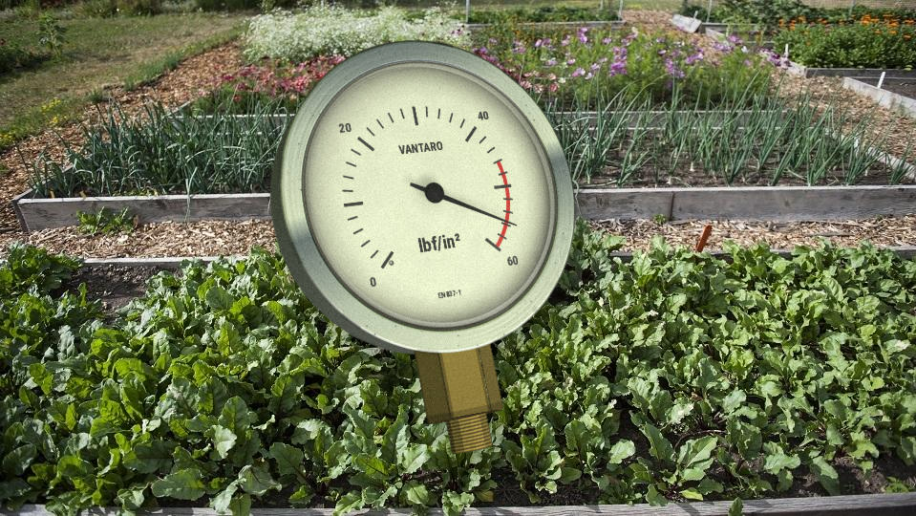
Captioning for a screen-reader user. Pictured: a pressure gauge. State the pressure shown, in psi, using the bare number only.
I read 56
